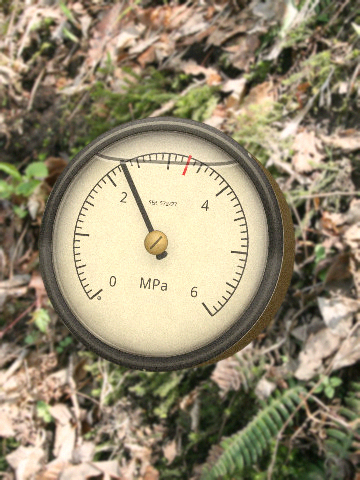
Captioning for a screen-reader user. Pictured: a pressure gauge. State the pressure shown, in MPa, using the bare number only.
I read 2.3
